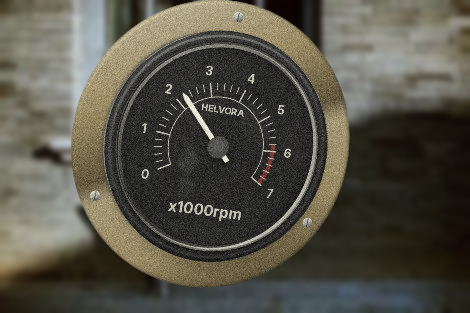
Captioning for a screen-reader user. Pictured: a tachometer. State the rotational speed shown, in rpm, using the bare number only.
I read 2200
